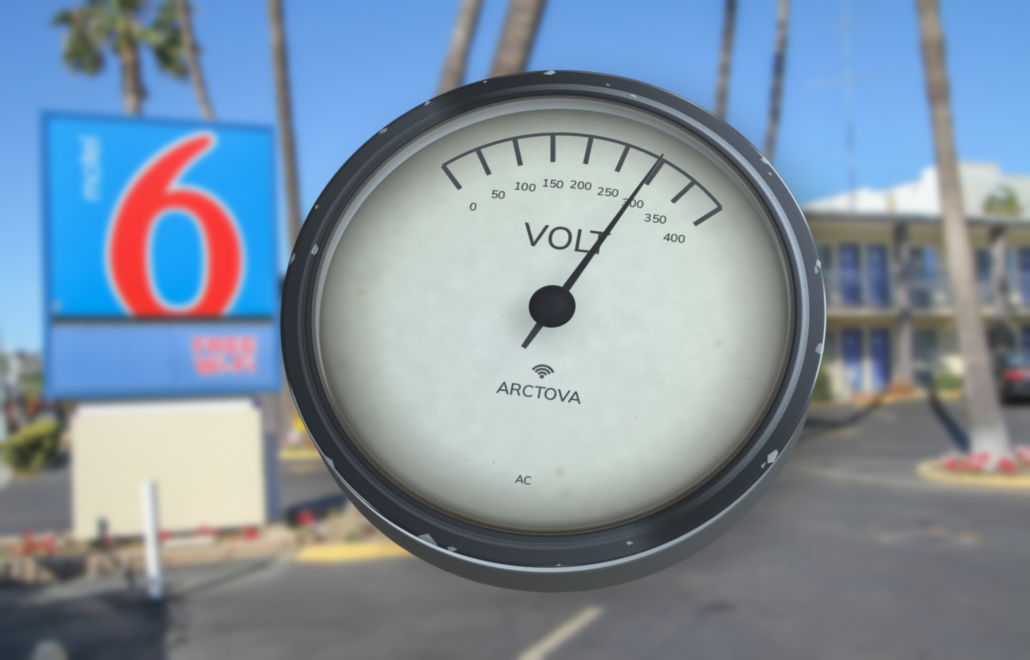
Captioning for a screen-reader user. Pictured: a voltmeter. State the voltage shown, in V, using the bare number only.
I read 300
